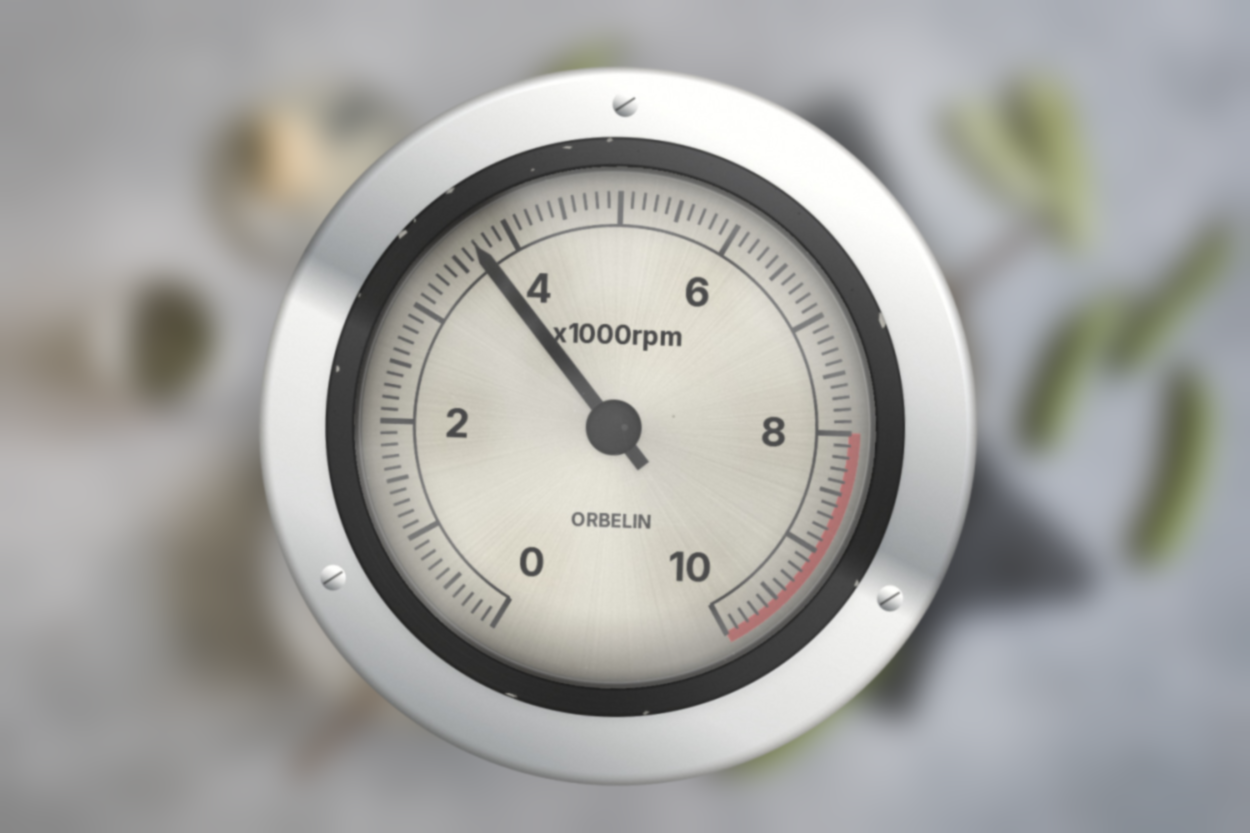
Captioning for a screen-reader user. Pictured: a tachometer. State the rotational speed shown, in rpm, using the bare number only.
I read 3700
